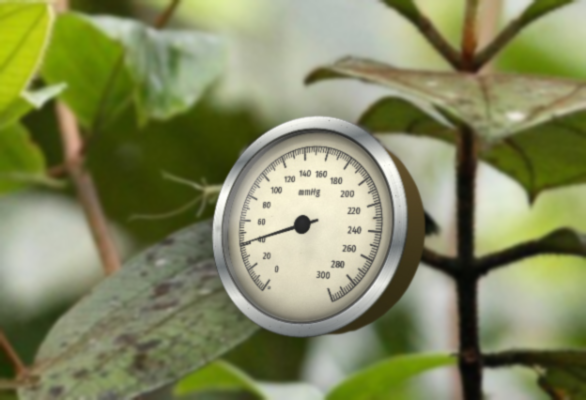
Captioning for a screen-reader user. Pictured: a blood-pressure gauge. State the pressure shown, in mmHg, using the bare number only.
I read 40
